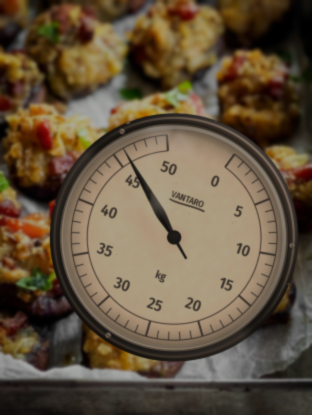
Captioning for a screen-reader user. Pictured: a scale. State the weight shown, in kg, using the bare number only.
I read 46
